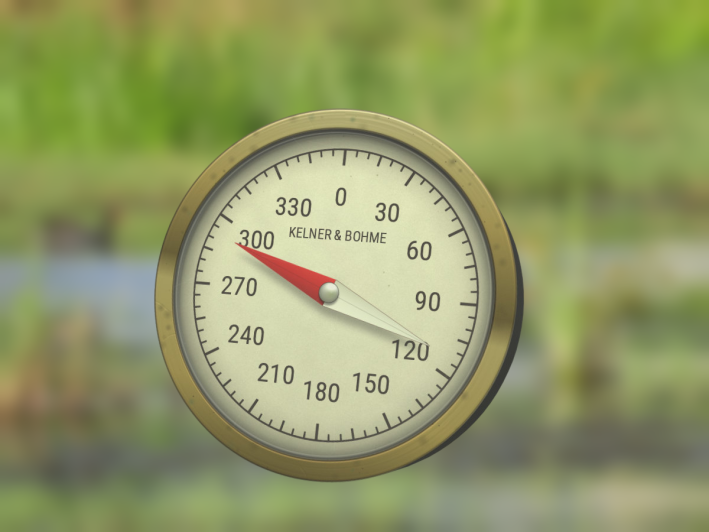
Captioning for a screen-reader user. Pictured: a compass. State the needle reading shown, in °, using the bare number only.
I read 292.5
